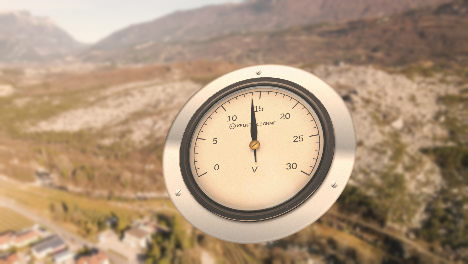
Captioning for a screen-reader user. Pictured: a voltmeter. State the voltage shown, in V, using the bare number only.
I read 14
